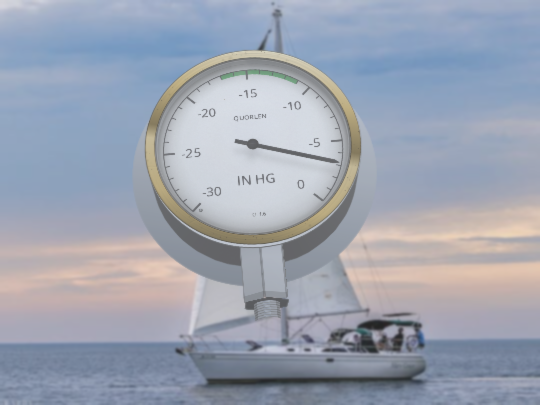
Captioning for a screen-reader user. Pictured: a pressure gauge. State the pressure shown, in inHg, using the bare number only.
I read -3
